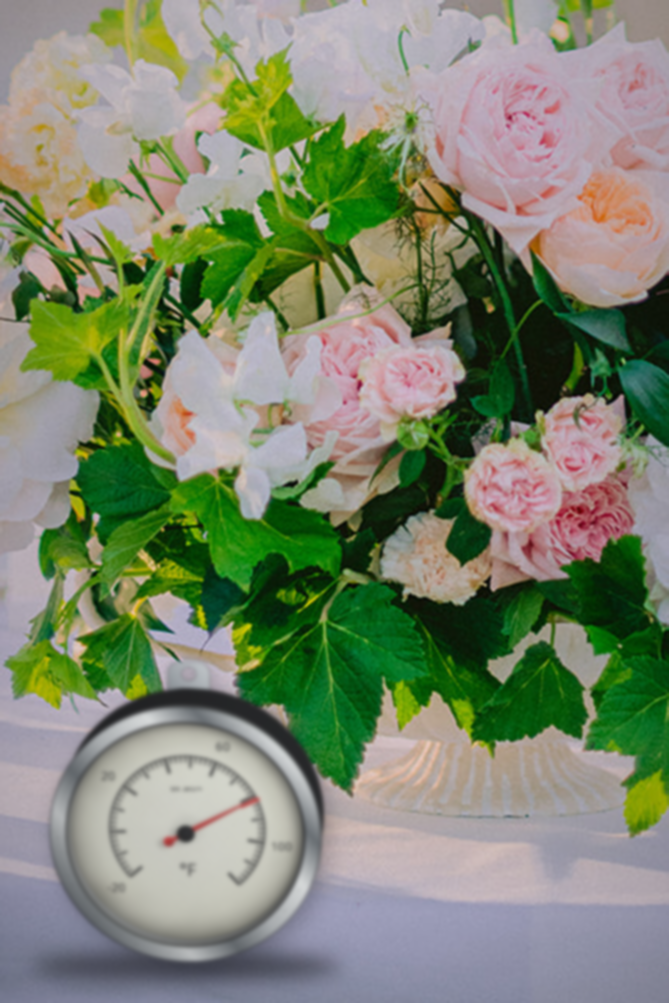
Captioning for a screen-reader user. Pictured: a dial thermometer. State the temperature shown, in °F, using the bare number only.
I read 80
